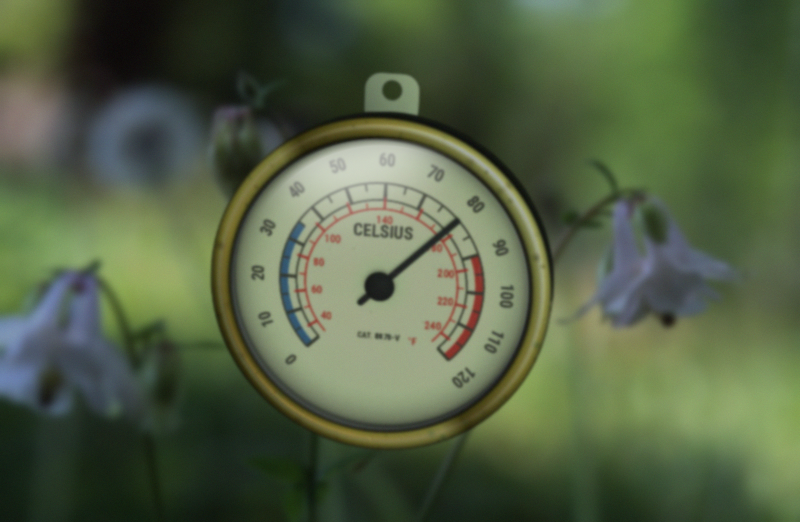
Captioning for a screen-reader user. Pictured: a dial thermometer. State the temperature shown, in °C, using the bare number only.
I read 80
